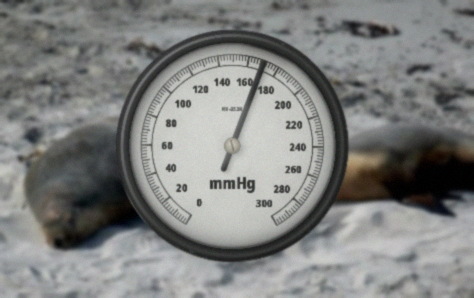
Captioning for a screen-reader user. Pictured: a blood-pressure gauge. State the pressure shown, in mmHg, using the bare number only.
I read 170
